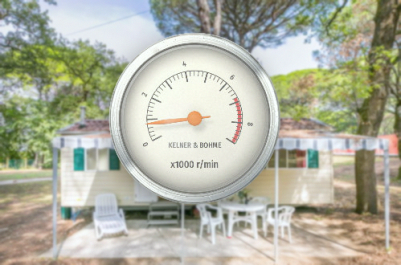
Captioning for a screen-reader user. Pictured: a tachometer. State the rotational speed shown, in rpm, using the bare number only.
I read 800
